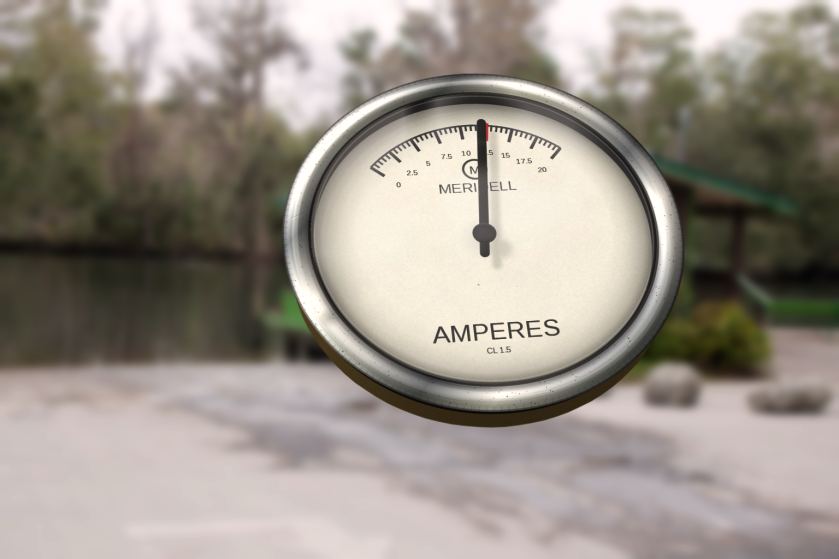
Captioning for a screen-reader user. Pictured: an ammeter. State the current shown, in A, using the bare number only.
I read 12
